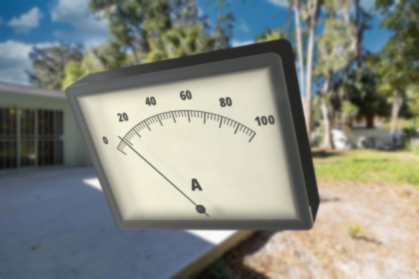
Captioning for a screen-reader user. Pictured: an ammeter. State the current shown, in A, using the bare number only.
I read 10
